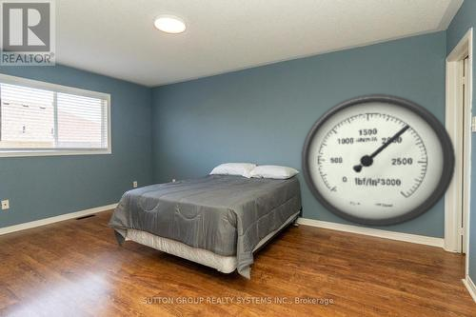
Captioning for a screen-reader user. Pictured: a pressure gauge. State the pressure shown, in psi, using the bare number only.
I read 2000
